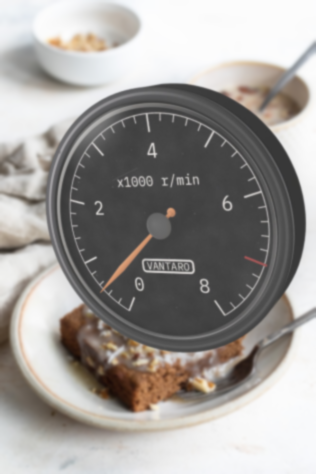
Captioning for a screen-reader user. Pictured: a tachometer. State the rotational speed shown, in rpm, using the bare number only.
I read 500
